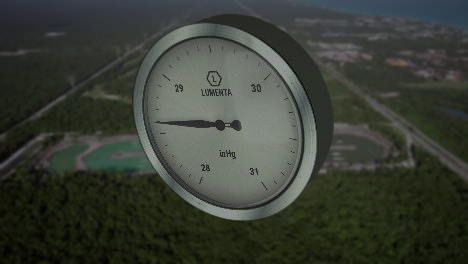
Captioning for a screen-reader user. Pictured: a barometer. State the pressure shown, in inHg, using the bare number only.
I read 28.6
